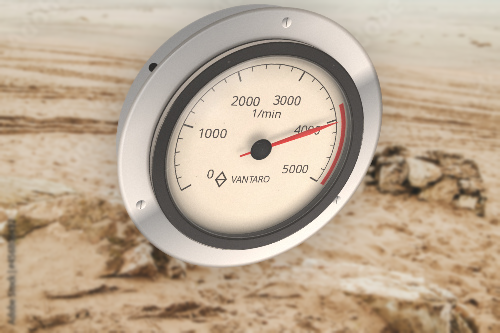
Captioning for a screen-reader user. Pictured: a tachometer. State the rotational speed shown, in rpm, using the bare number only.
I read 4000
